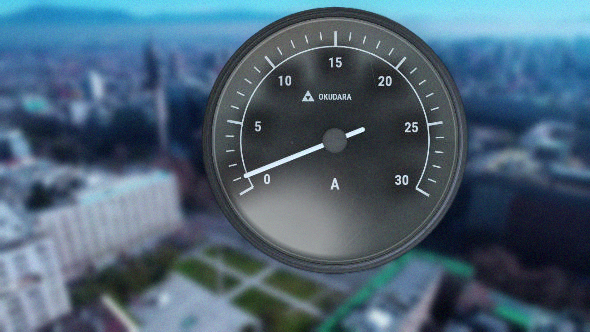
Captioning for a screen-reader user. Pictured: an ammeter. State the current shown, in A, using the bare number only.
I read 1
